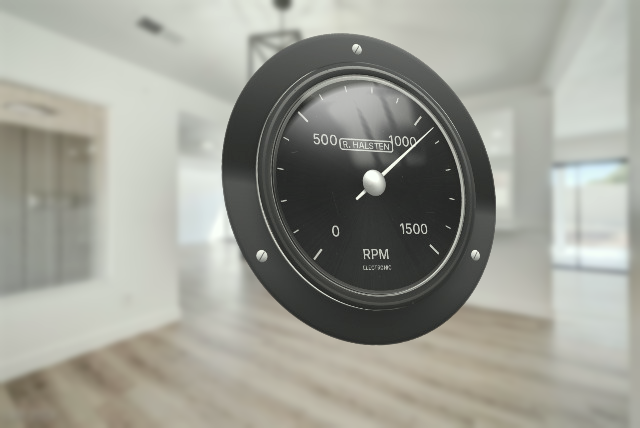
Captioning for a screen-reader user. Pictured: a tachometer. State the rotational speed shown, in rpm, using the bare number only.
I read 1050
